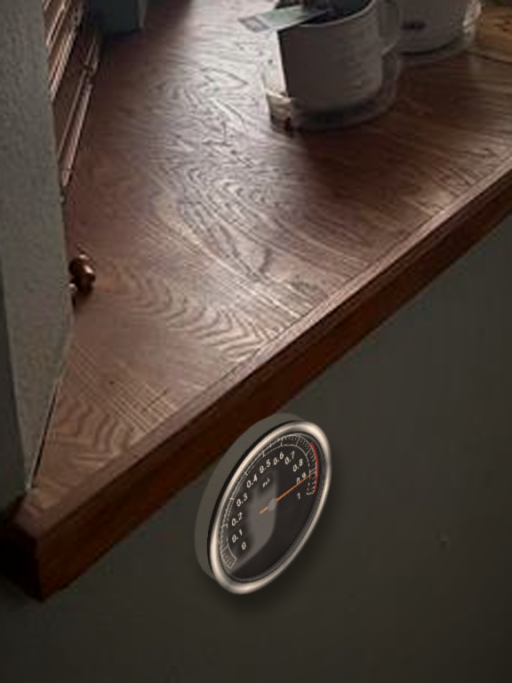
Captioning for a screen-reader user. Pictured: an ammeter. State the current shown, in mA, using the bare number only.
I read 0.9
